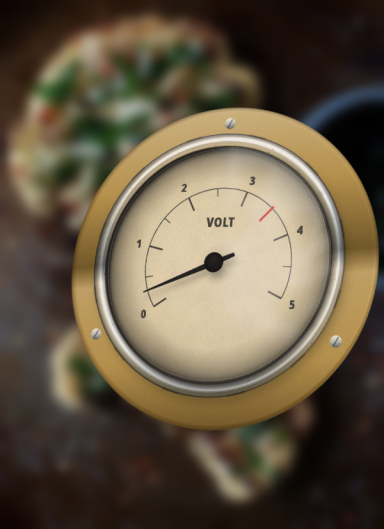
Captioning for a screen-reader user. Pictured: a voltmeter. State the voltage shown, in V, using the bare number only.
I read 0.25
